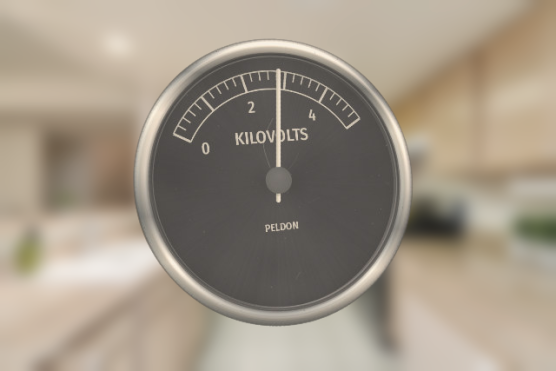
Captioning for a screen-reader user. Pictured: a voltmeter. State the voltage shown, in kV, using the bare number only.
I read 2.8
